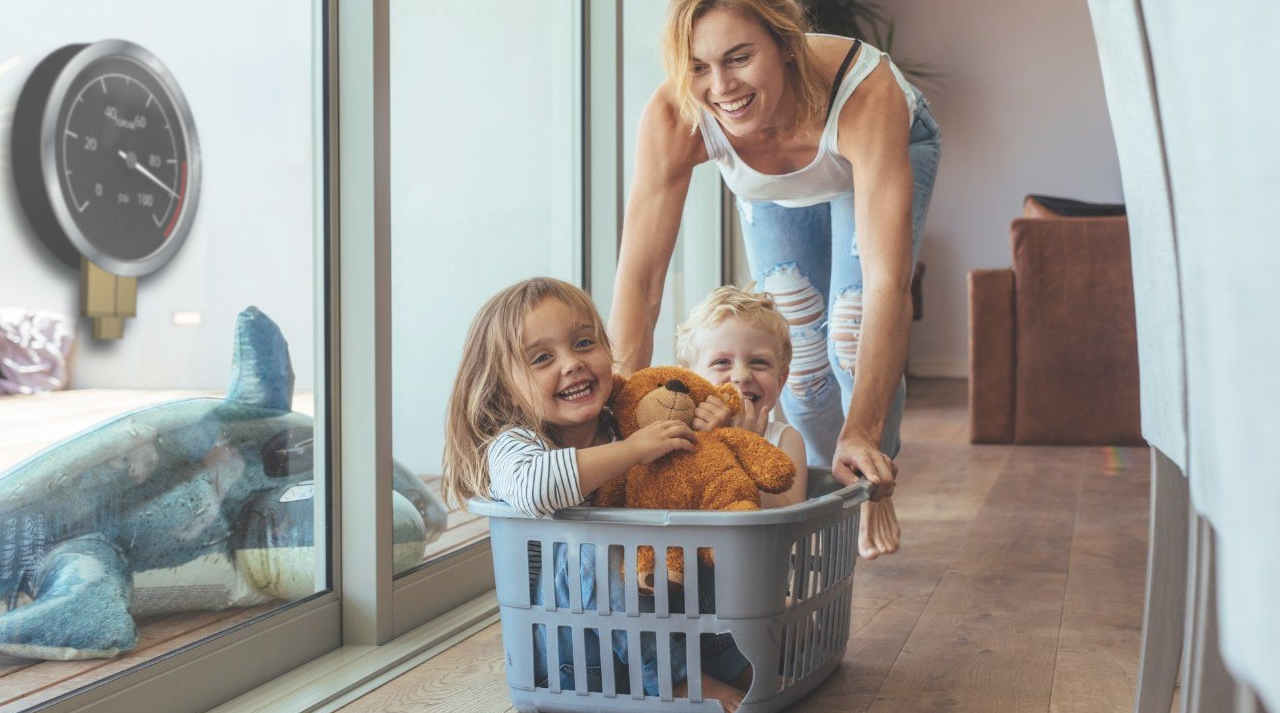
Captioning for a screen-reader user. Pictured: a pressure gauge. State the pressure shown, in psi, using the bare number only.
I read 90
